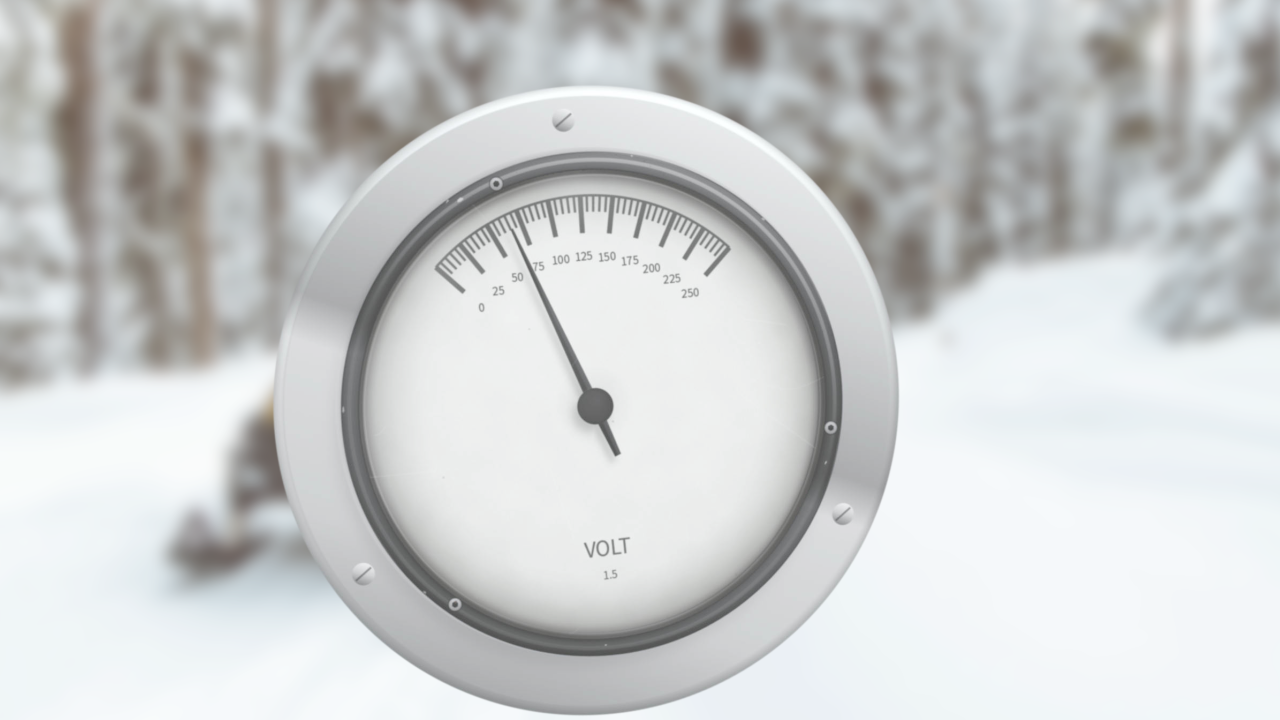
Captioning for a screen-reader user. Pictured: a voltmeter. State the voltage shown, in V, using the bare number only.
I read 65
